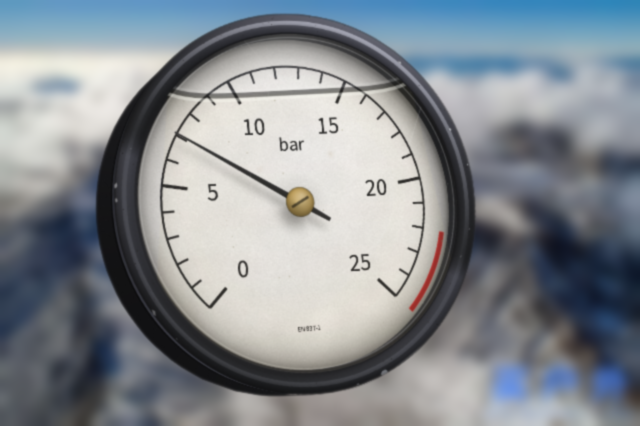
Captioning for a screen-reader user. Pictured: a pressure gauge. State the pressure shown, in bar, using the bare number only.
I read 7
